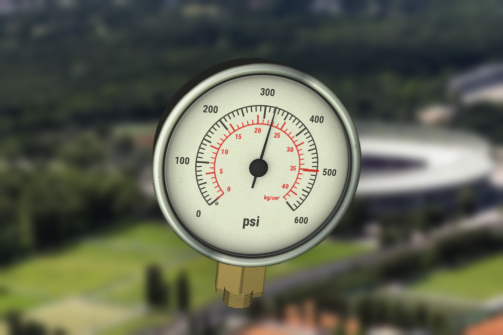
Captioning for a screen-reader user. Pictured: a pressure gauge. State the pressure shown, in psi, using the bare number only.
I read 320
